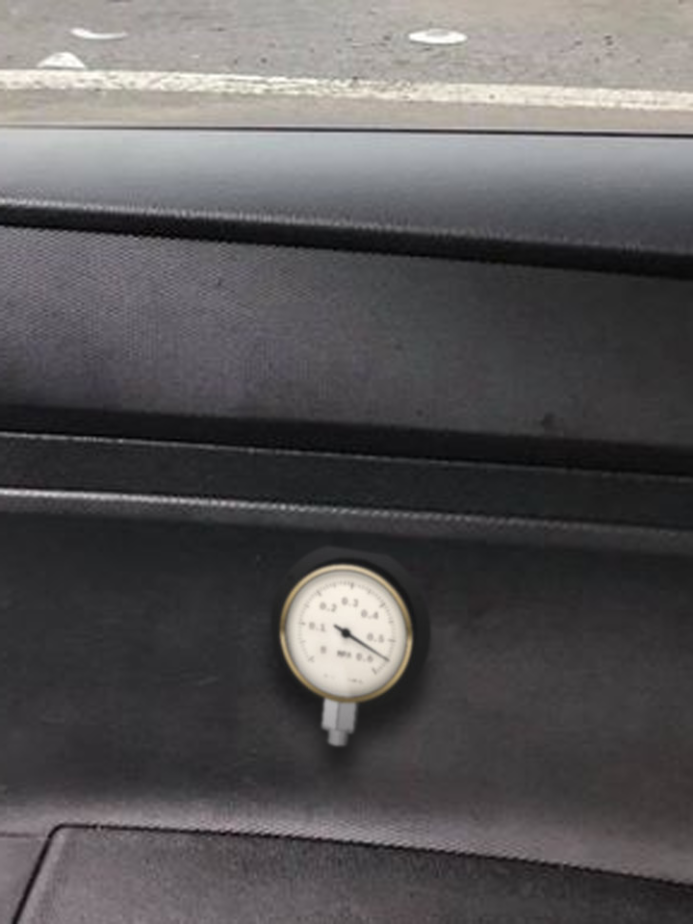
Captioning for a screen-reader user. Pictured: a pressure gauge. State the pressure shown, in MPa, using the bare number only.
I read 0.55
